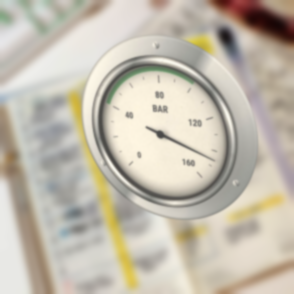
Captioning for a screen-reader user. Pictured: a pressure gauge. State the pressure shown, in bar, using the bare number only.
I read 145
